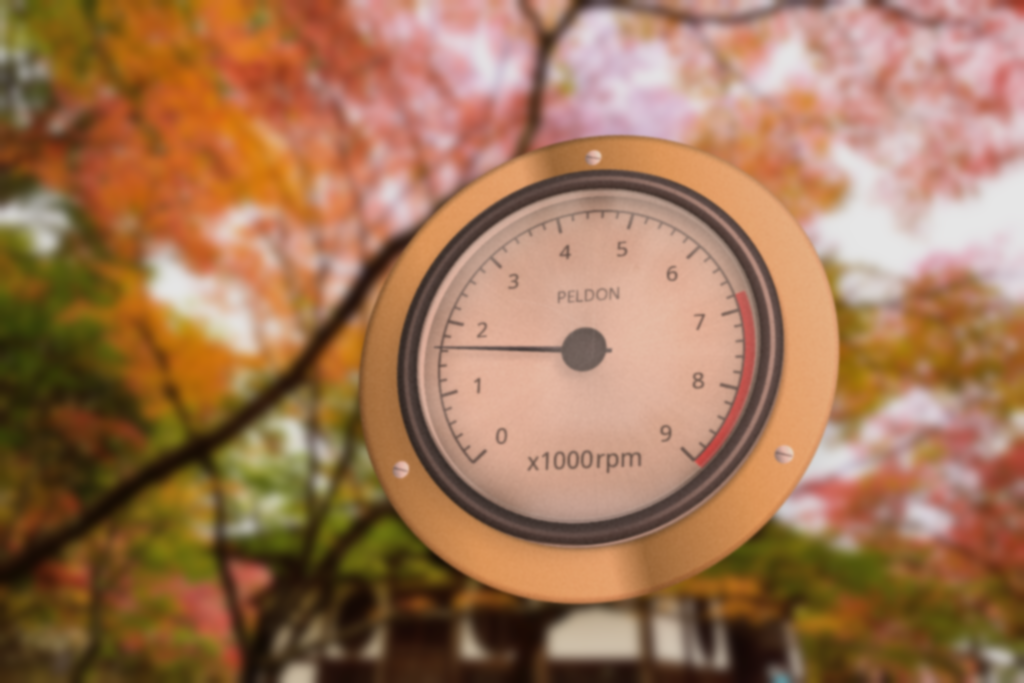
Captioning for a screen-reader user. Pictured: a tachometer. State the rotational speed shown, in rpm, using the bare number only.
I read 1600
